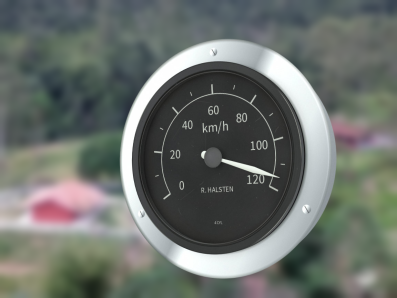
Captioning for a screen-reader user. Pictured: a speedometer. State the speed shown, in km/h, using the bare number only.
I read 115
